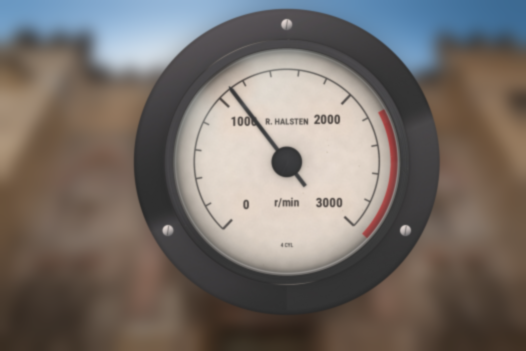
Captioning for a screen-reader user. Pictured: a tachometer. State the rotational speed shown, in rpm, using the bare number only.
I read 1100
